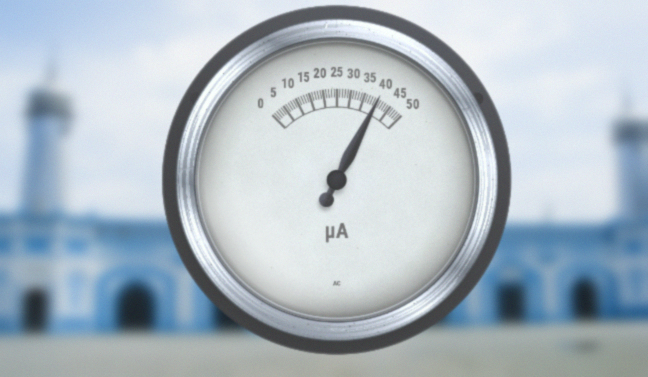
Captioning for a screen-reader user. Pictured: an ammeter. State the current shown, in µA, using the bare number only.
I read 40
